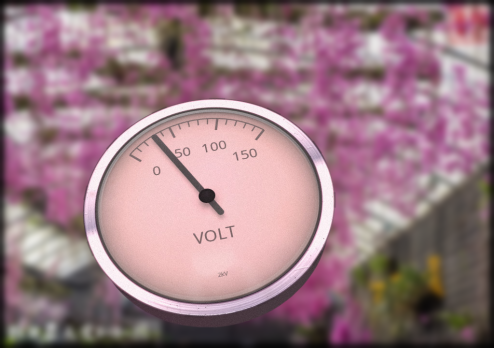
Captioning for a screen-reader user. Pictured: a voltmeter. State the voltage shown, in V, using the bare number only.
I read 30
